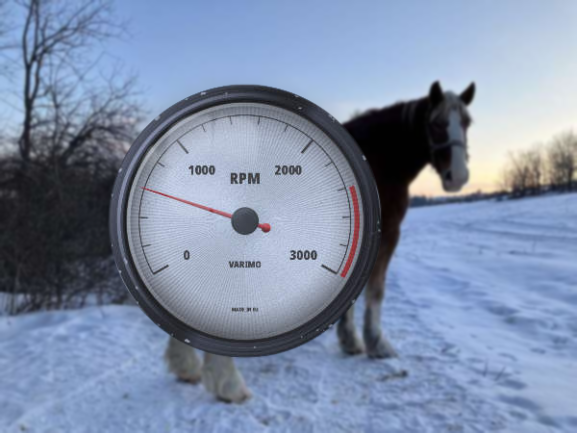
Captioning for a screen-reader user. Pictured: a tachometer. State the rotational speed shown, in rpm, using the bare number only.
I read 600
